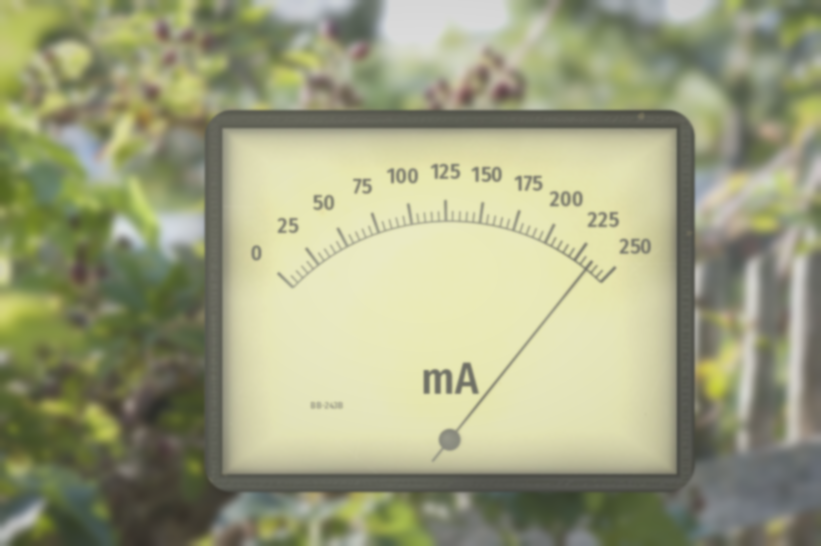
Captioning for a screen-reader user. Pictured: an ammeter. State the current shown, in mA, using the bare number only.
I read 235
